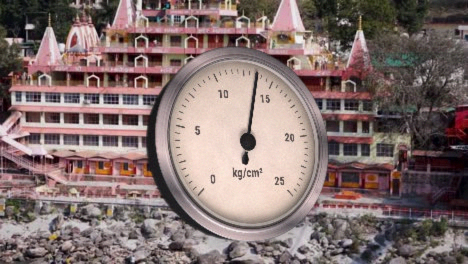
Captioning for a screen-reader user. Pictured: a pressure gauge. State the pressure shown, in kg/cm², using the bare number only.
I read 13.5
